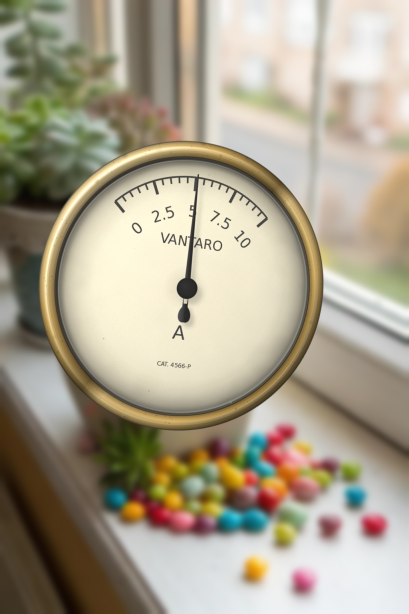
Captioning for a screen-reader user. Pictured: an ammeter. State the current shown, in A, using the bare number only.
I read 5
